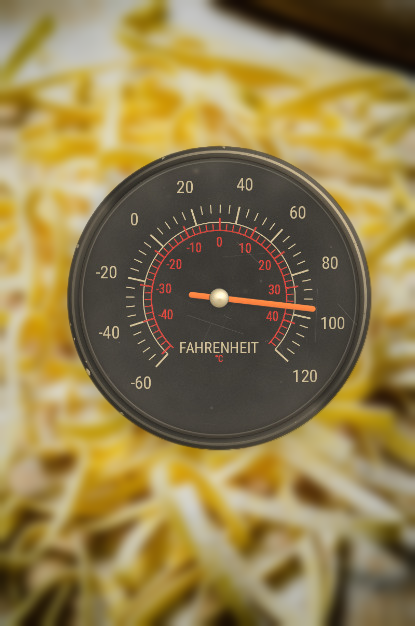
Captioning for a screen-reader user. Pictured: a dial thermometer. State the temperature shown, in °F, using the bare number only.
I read 96
